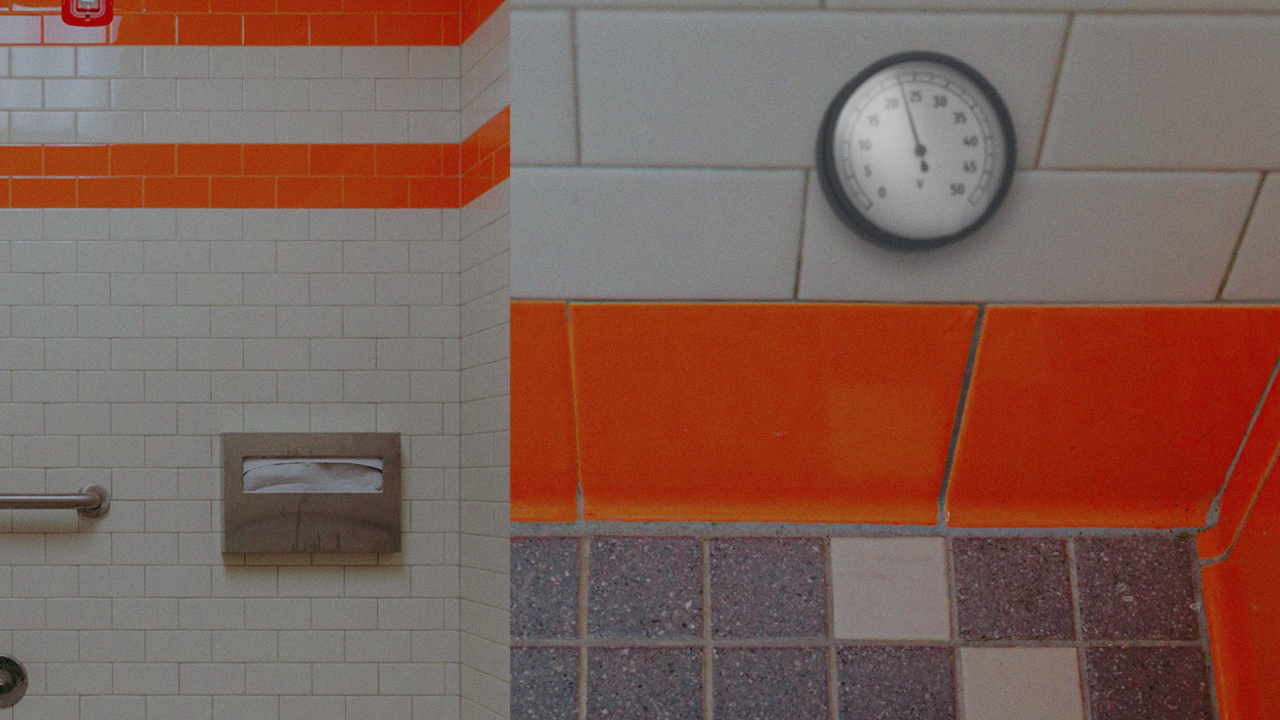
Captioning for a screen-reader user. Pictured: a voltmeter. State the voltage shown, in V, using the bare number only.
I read 22.5
